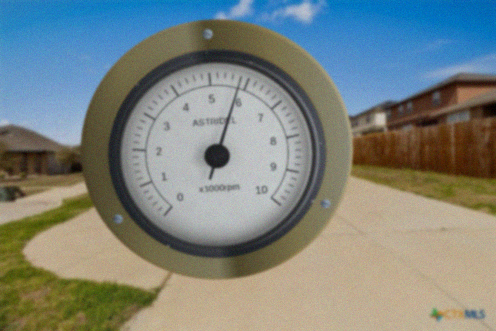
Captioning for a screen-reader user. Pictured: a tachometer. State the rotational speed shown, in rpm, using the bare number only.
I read 5800
